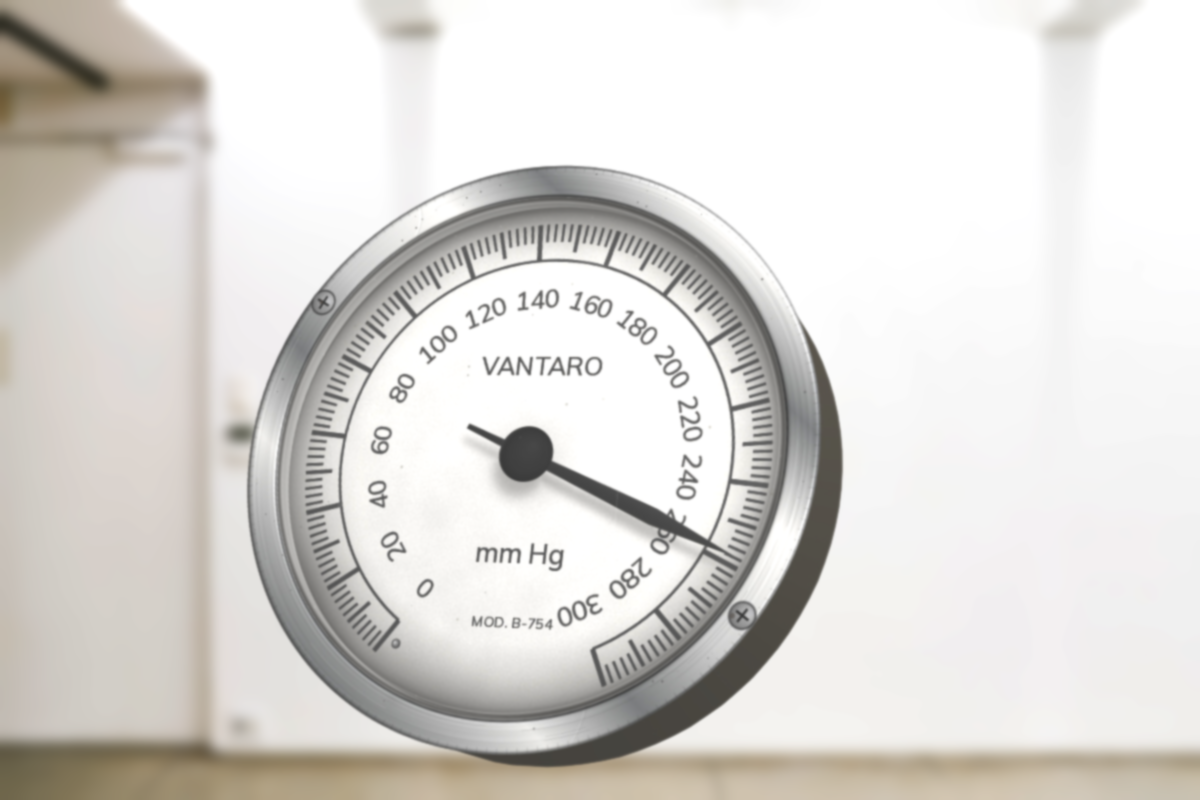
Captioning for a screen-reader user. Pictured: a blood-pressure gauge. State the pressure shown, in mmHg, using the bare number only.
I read 258
